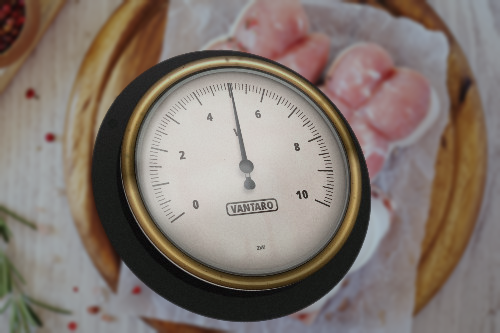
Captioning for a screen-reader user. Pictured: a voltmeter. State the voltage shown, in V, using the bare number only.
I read 5
